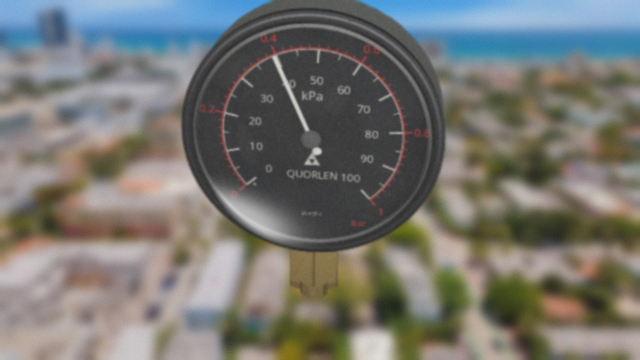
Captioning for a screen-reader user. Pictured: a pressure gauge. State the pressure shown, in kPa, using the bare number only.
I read 40
